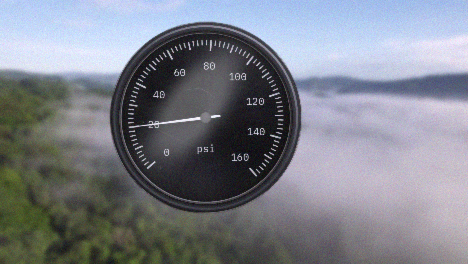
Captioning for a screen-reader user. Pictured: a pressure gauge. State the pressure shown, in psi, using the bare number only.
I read 20
